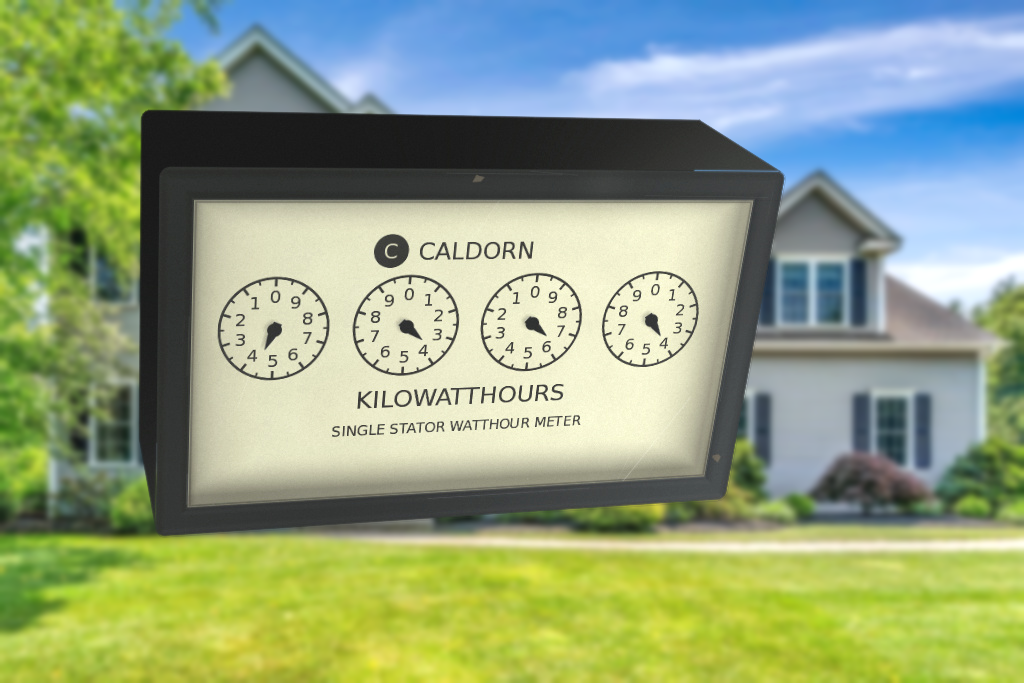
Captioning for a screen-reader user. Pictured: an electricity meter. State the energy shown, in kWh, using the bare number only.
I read 4364
